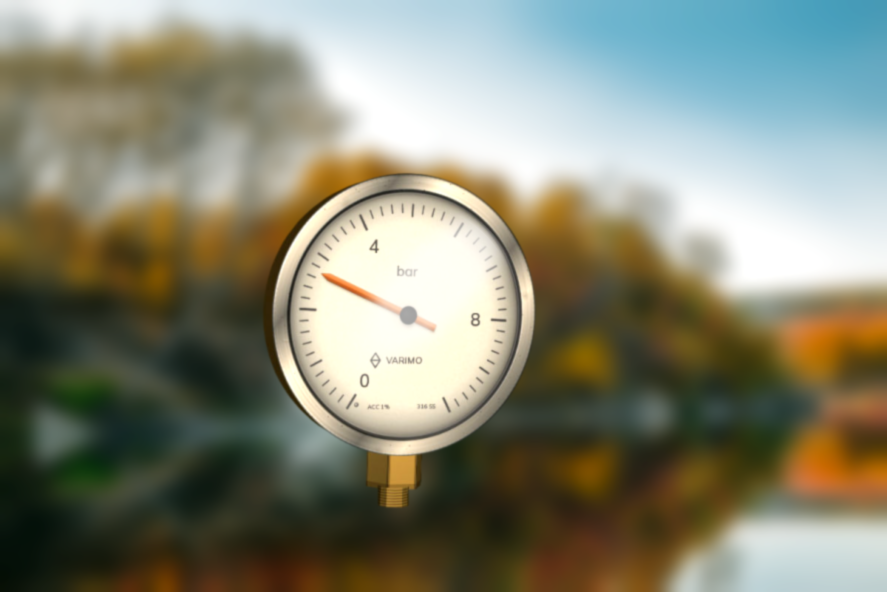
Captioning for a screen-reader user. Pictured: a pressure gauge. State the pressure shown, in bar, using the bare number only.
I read 2.7
